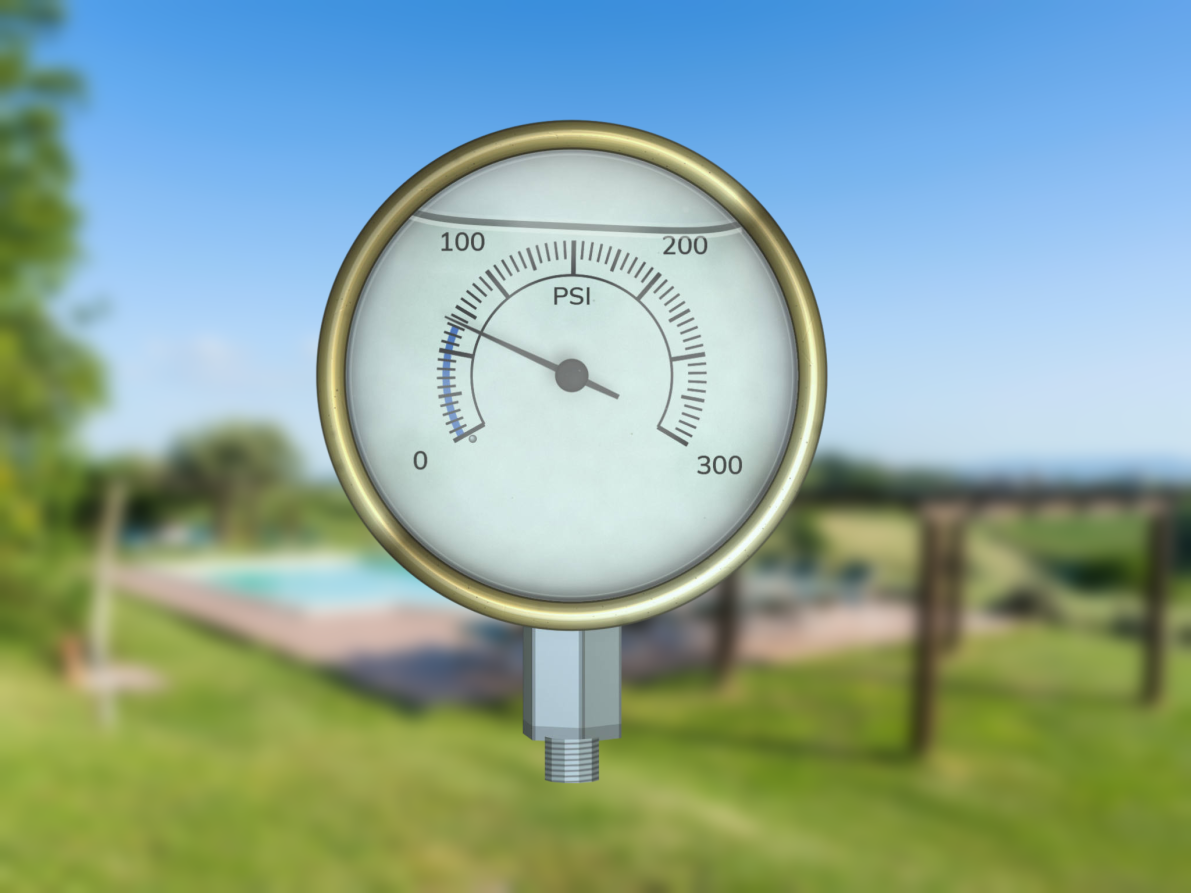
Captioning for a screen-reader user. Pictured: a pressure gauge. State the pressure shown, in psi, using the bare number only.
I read 67.5
